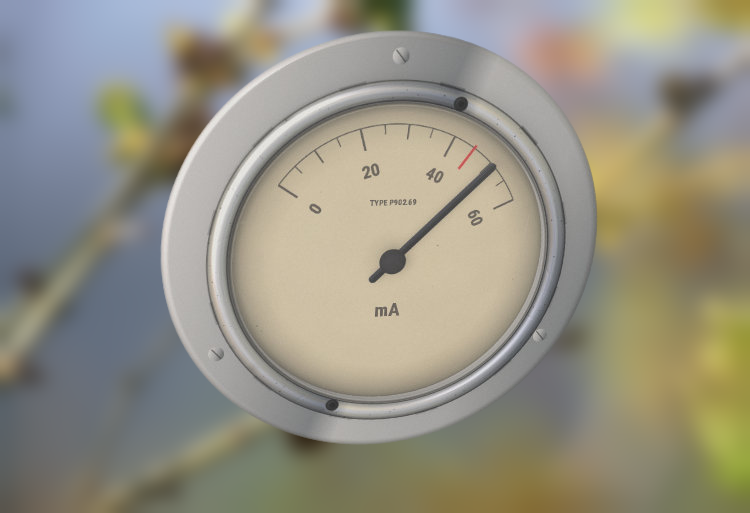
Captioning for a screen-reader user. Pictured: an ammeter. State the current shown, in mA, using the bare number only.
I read 50
